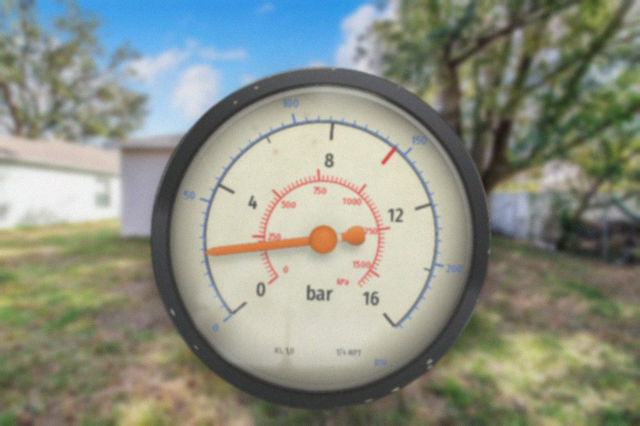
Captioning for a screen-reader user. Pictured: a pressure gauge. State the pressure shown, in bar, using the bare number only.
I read 2
